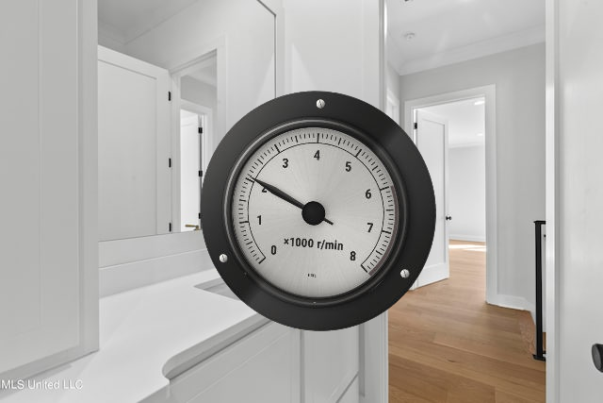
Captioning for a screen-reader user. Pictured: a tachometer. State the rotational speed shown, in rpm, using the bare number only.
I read 2100
